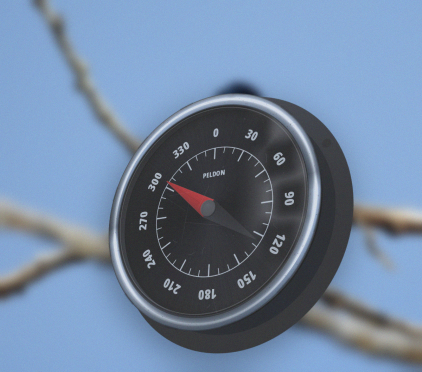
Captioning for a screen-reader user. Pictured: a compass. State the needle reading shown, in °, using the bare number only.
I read 305
